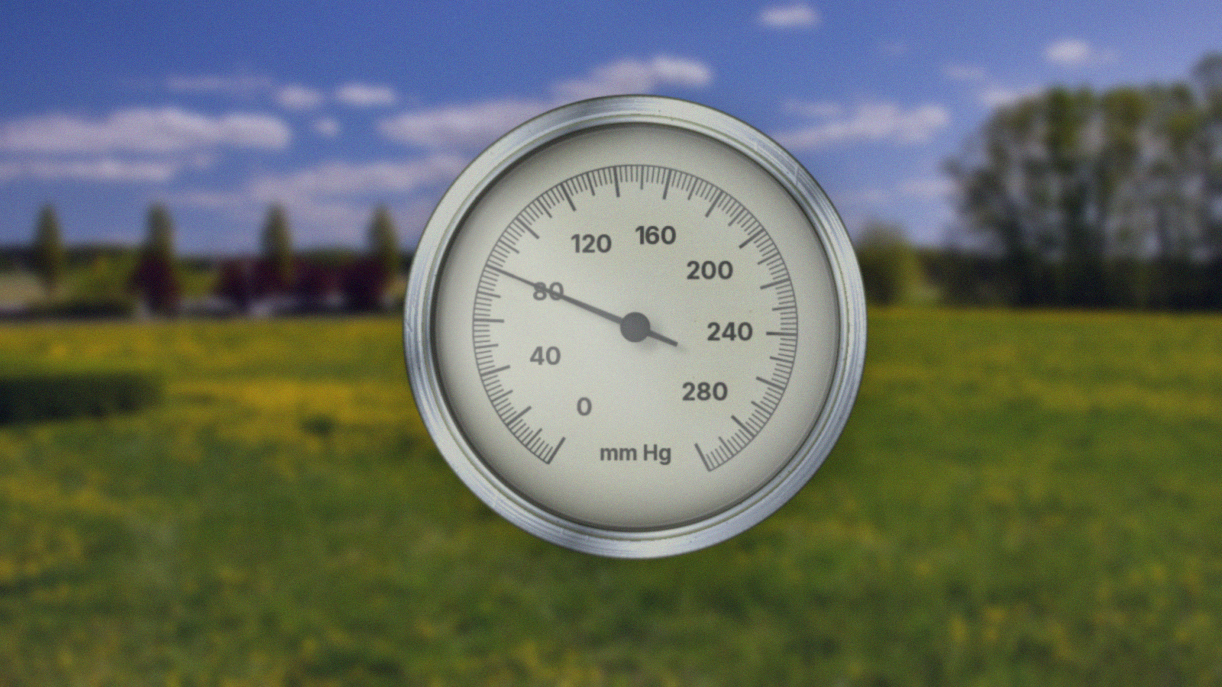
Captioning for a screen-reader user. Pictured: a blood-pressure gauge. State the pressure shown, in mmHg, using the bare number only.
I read 80
